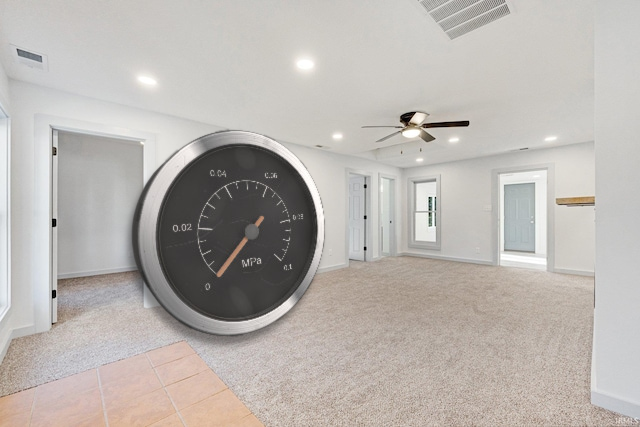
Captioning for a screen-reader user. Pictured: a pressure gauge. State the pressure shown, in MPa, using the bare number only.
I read 0
